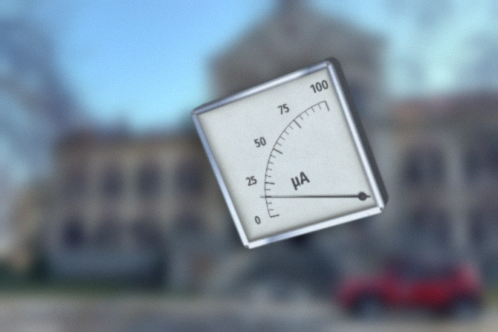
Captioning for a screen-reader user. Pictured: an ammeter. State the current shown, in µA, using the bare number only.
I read 15
